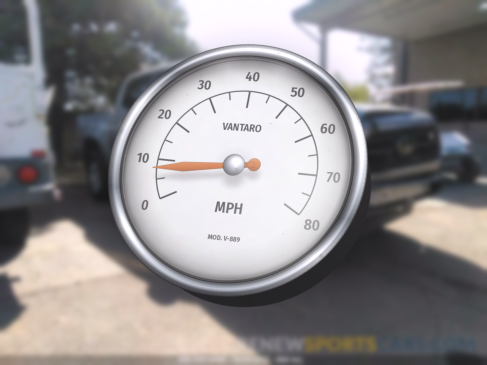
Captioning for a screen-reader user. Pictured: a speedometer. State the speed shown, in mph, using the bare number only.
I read 7.5
